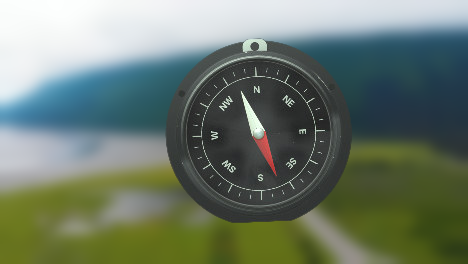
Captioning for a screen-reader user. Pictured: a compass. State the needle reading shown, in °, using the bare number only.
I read 160
